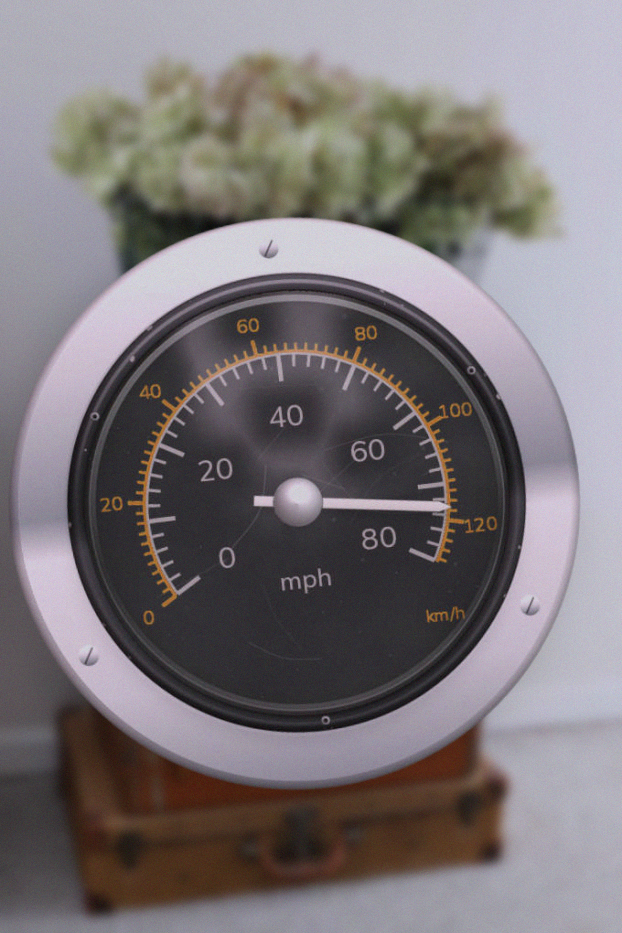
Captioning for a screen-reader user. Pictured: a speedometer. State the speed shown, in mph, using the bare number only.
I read 73
